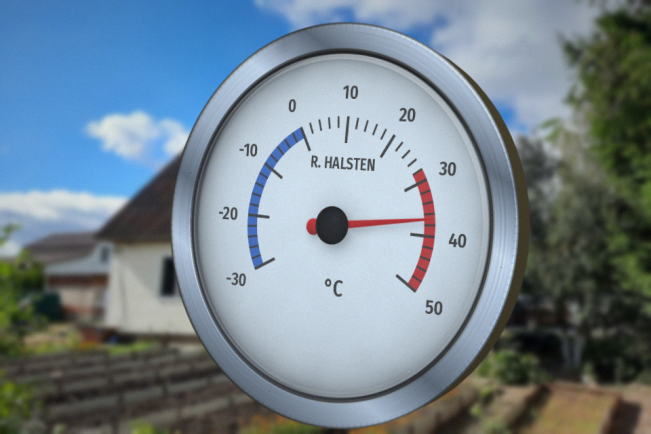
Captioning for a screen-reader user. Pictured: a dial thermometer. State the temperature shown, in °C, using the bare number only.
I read 37
